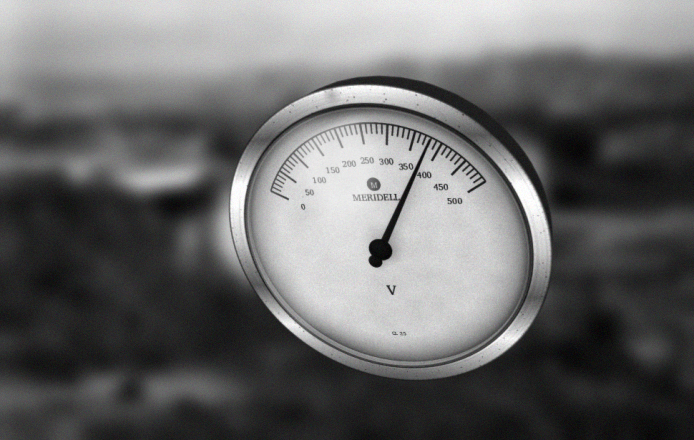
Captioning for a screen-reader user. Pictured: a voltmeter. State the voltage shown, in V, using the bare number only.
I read 380
